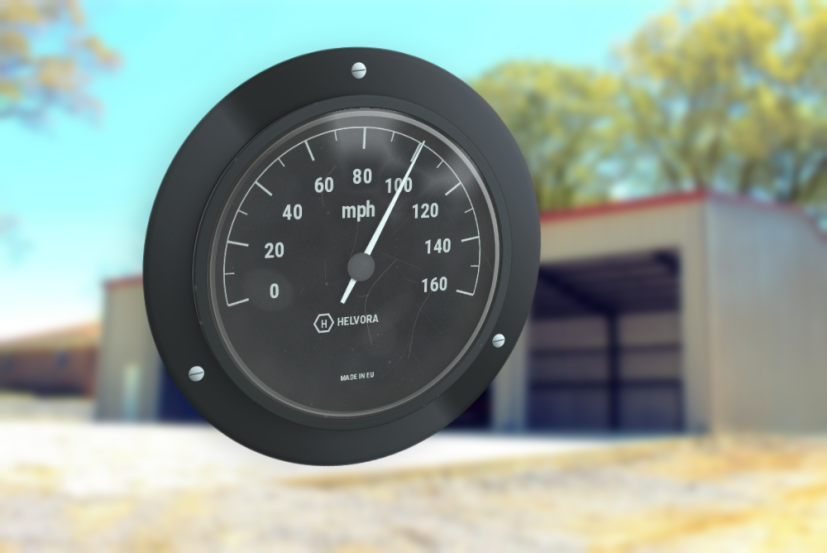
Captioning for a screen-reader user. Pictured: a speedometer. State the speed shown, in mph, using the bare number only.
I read 100
